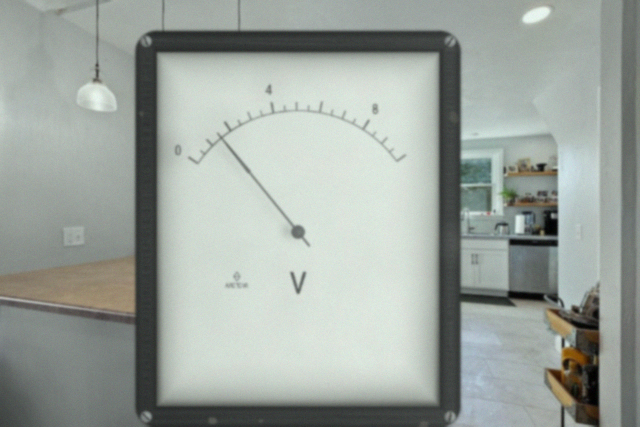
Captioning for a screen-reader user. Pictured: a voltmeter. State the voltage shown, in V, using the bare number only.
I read 1.5
